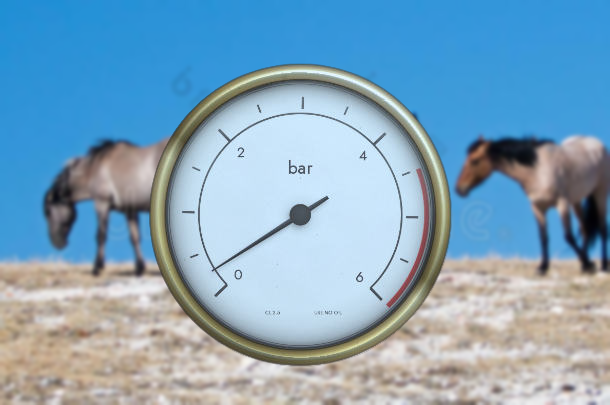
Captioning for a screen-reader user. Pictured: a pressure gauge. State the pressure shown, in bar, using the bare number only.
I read 0.25
